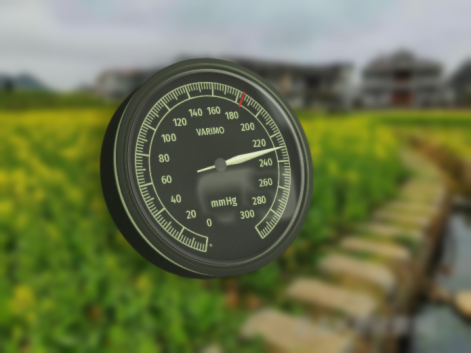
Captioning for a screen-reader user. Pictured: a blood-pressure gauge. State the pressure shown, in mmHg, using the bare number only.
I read 230
